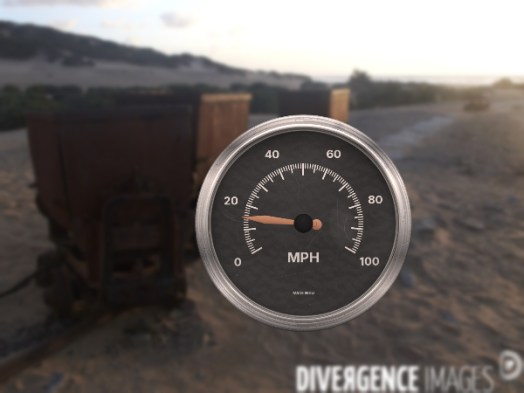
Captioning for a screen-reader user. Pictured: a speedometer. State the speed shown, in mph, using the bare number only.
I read 15
